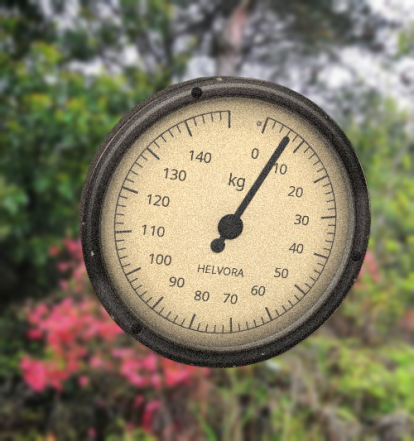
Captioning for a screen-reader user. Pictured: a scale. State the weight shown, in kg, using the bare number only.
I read 6
